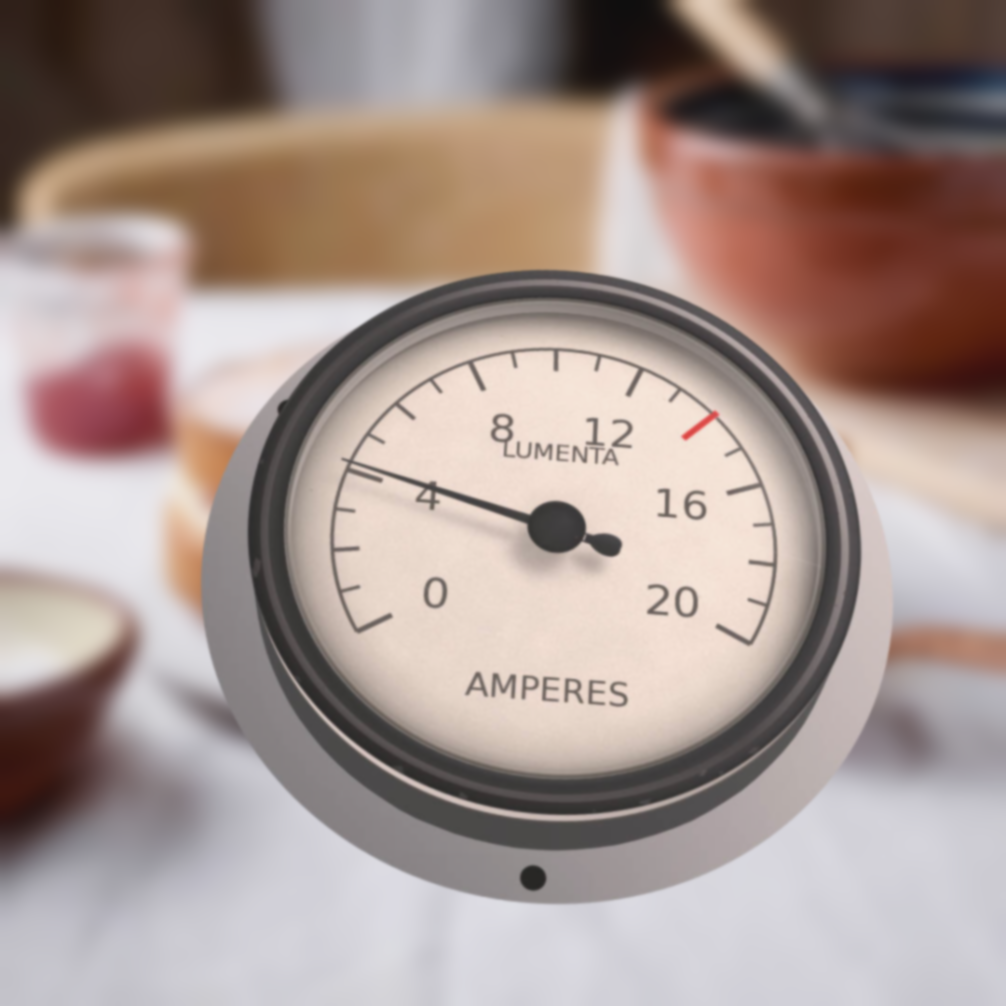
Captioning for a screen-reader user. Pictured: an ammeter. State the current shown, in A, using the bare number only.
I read 4
